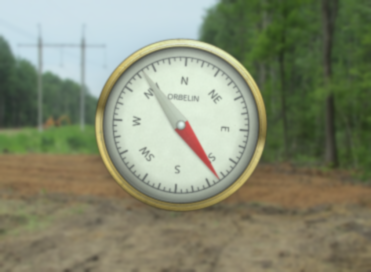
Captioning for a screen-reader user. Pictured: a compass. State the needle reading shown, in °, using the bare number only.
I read 140
